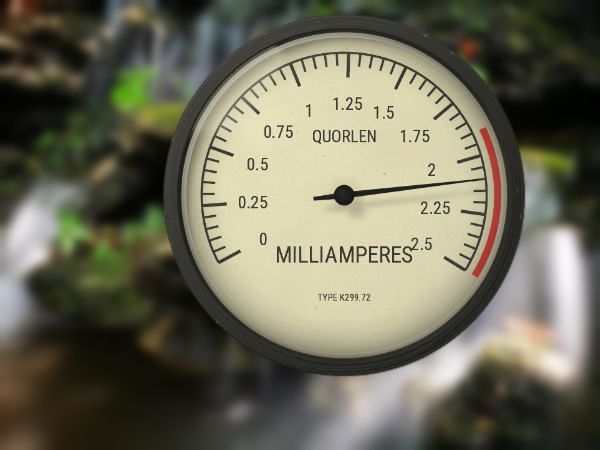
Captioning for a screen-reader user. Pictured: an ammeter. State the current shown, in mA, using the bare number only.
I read 2.1
